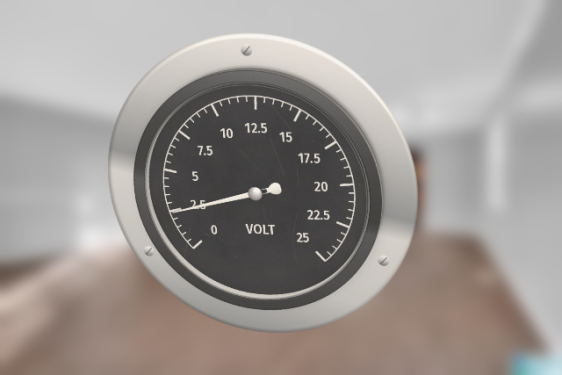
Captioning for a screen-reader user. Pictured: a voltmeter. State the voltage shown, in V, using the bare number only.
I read 2.5
